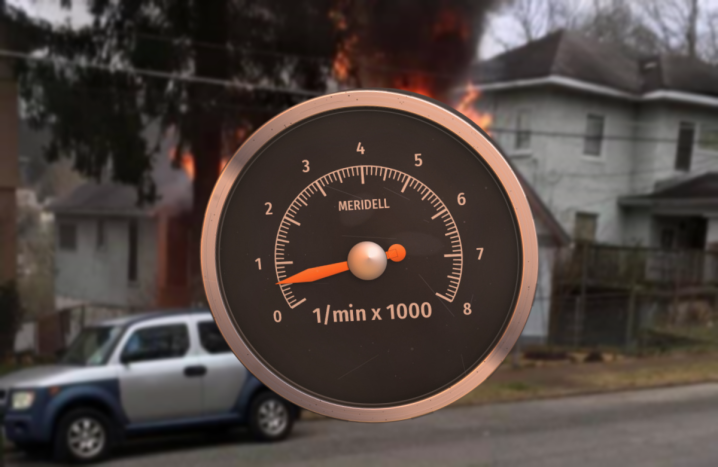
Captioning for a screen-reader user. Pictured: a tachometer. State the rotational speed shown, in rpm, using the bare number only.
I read 600
